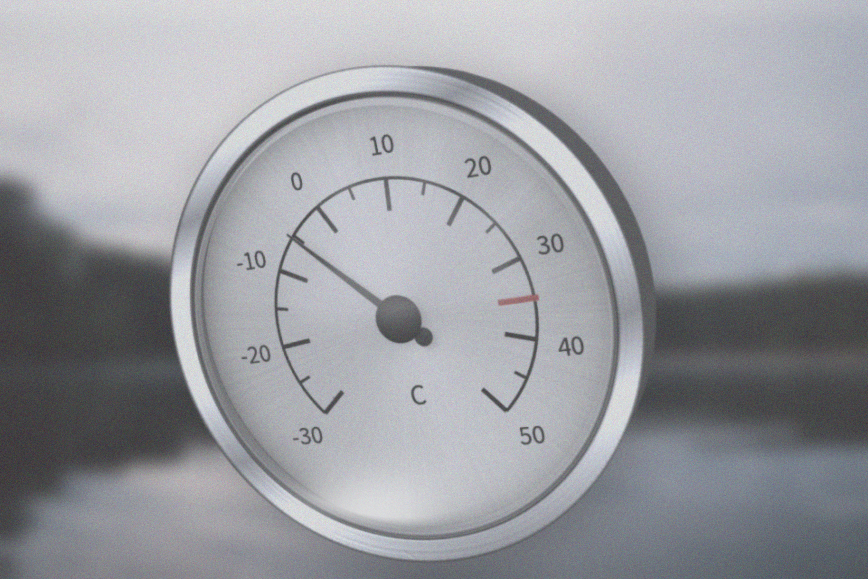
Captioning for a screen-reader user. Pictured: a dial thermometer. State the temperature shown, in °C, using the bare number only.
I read -5
